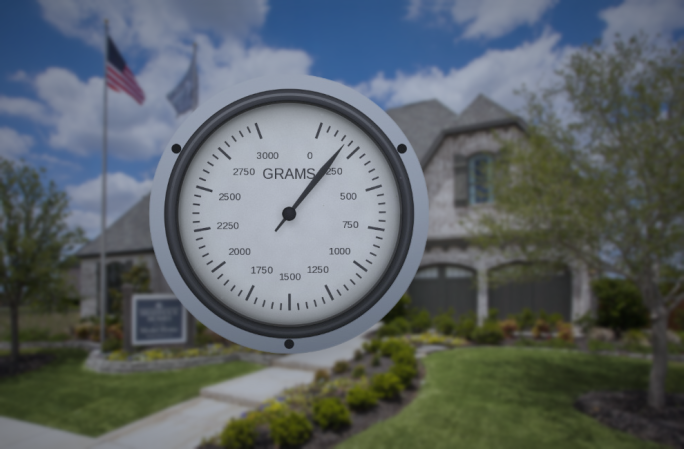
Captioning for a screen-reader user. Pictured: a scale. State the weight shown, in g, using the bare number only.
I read 175
